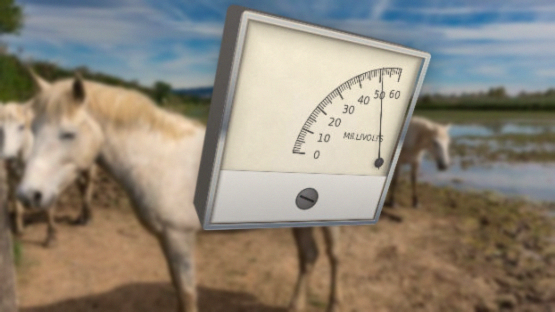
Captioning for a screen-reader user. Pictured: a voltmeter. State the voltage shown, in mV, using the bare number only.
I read 50
